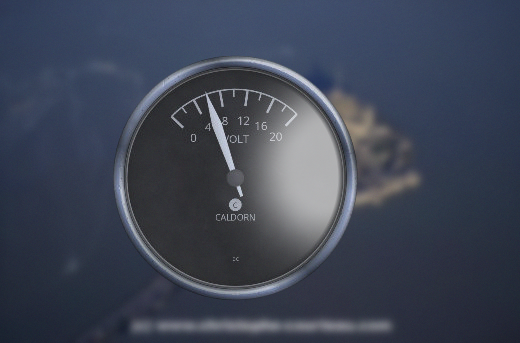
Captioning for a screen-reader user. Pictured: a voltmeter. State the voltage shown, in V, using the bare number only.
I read 6
